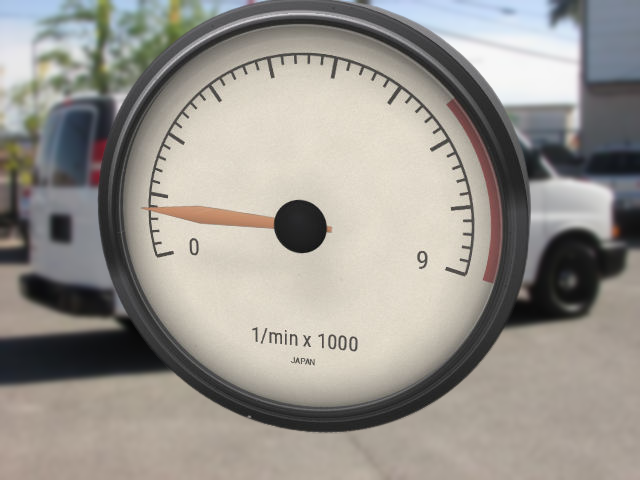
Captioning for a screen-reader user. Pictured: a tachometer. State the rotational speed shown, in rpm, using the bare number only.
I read 800
